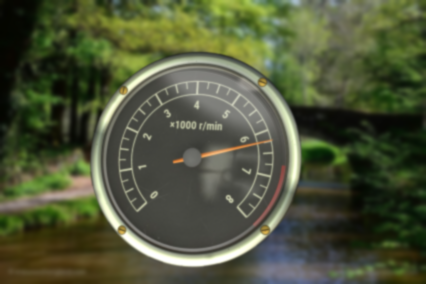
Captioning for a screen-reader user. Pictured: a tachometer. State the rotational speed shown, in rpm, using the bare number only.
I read 6250
